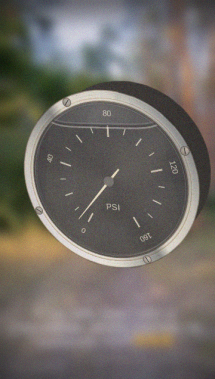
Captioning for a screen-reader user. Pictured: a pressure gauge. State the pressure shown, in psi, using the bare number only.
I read 5
